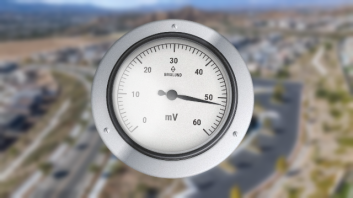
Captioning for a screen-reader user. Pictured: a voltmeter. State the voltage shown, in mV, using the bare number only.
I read 52
